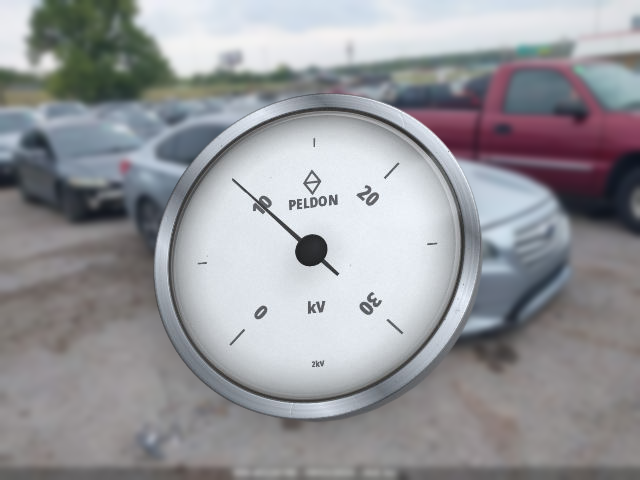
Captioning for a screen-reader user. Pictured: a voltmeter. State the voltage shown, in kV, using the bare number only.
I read 10
